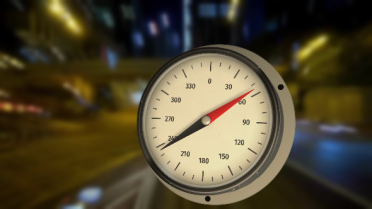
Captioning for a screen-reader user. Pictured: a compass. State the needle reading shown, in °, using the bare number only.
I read 55
